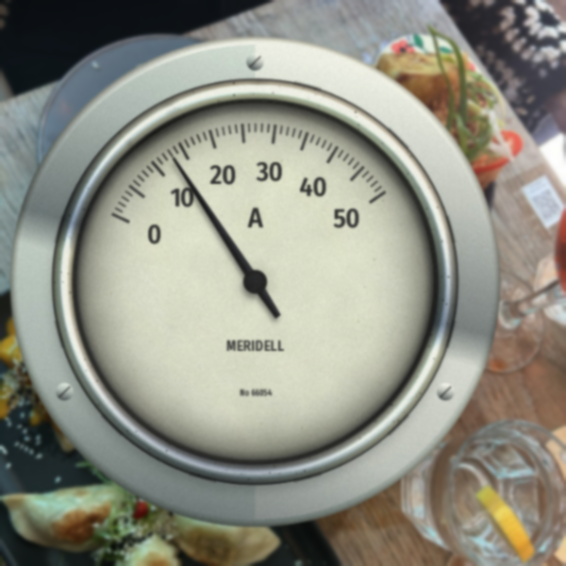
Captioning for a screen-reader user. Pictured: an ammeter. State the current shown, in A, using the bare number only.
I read 13
